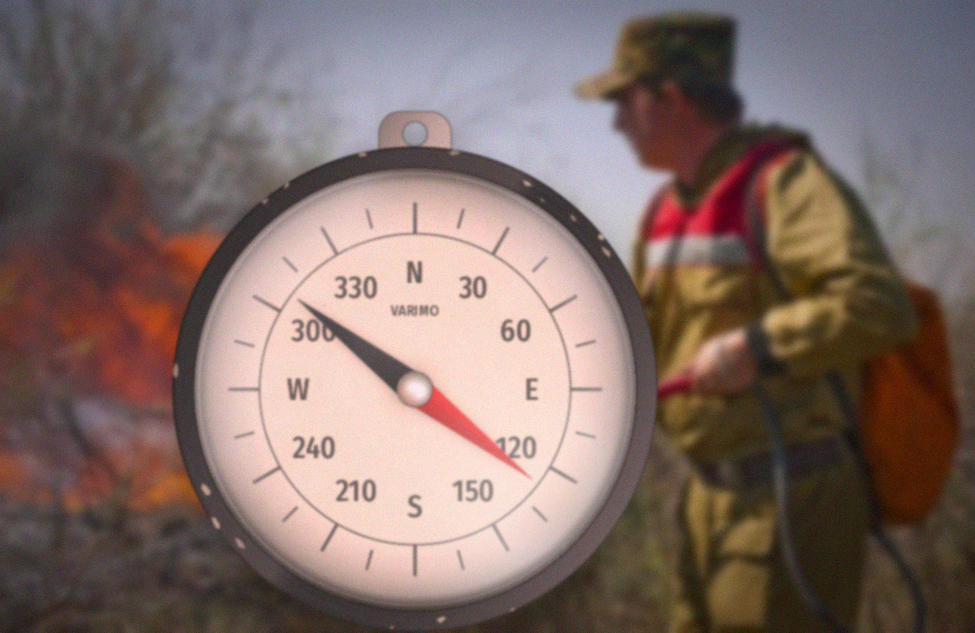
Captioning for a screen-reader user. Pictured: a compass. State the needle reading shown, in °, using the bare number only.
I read 127.5
